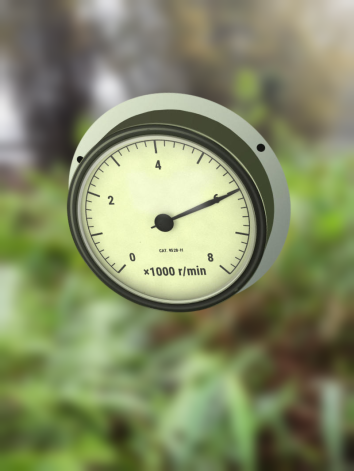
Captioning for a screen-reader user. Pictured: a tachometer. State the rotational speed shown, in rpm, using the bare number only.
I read 6000
